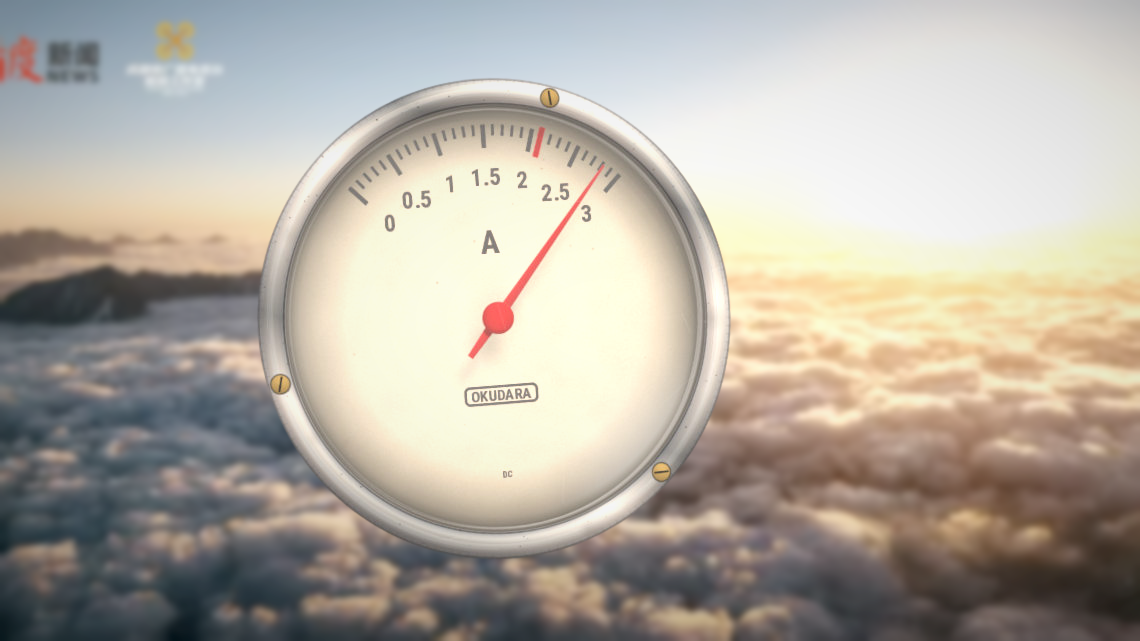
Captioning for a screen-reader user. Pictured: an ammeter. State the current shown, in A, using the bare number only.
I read 2.8
